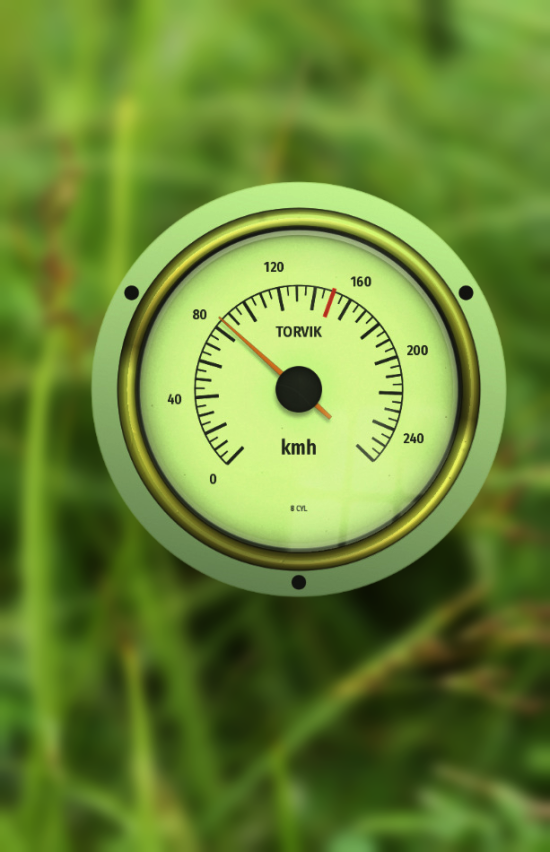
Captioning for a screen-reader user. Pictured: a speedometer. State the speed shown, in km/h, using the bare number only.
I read 85
